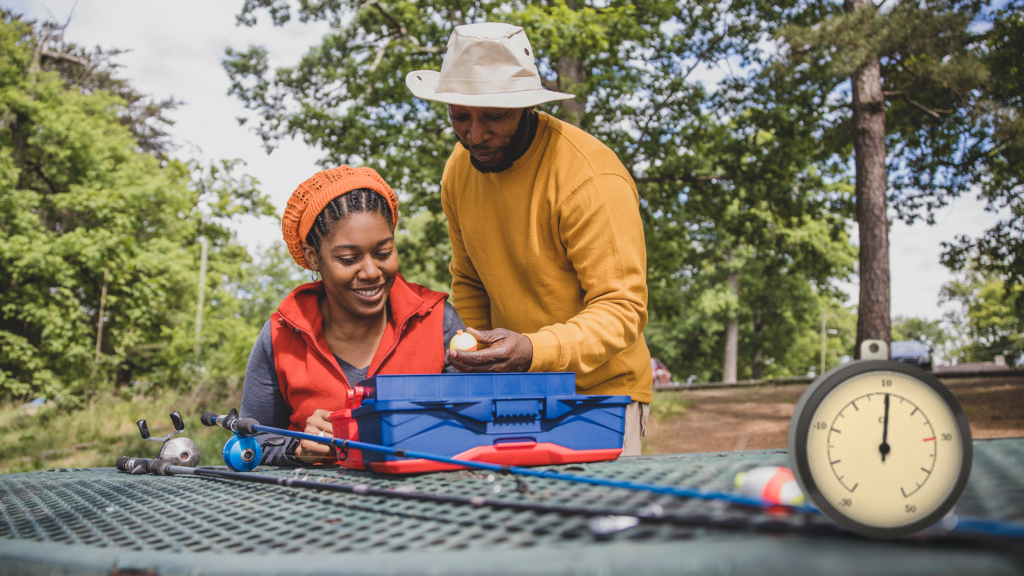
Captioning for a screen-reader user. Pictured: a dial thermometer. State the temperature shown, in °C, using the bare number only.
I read 10
